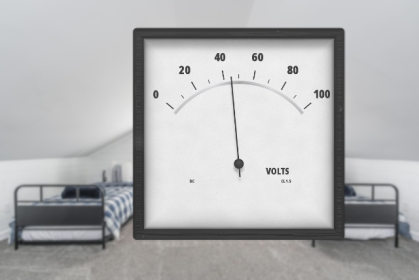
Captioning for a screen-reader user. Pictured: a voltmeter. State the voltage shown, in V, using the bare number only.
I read 45
